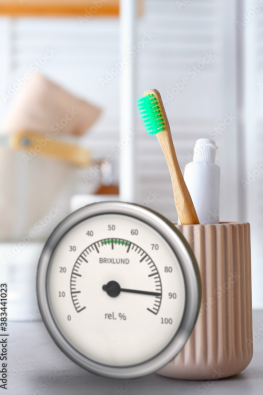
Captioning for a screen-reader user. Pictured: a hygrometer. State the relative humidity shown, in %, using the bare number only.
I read 90
